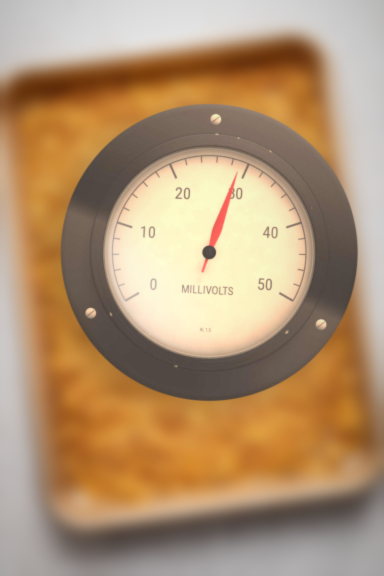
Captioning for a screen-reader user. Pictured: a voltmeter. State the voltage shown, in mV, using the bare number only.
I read 29
